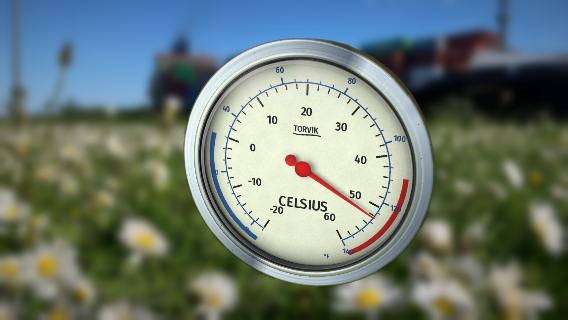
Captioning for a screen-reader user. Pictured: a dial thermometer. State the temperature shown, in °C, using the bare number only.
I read 52
